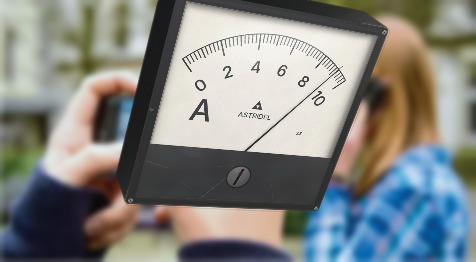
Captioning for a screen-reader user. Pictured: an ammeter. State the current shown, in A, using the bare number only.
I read 9
